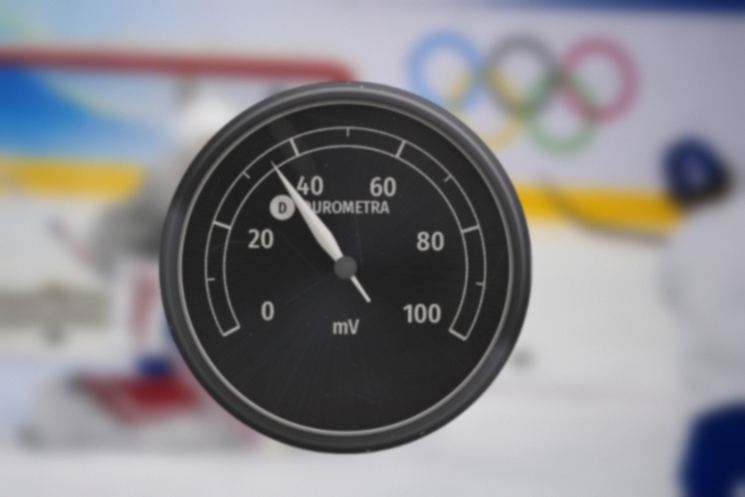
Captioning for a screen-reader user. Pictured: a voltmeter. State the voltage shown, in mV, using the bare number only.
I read 35
